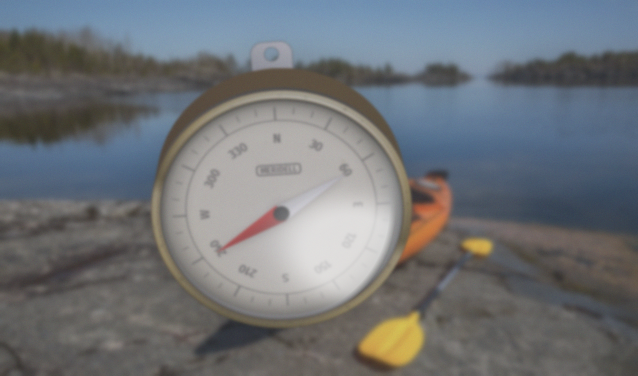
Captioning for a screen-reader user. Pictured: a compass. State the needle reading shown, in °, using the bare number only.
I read 240
